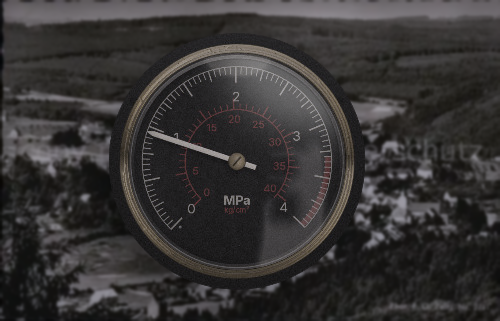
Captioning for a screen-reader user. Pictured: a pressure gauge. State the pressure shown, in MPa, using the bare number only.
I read 0.95
